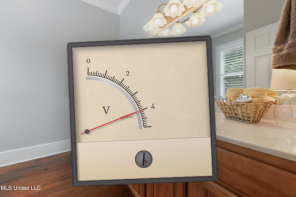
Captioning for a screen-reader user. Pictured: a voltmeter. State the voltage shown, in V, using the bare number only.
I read 4
